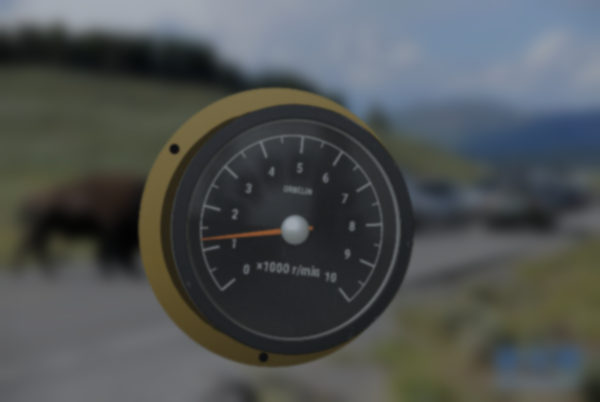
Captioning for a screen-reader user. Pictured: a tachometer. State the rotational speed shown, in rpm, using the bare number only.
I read 1250
